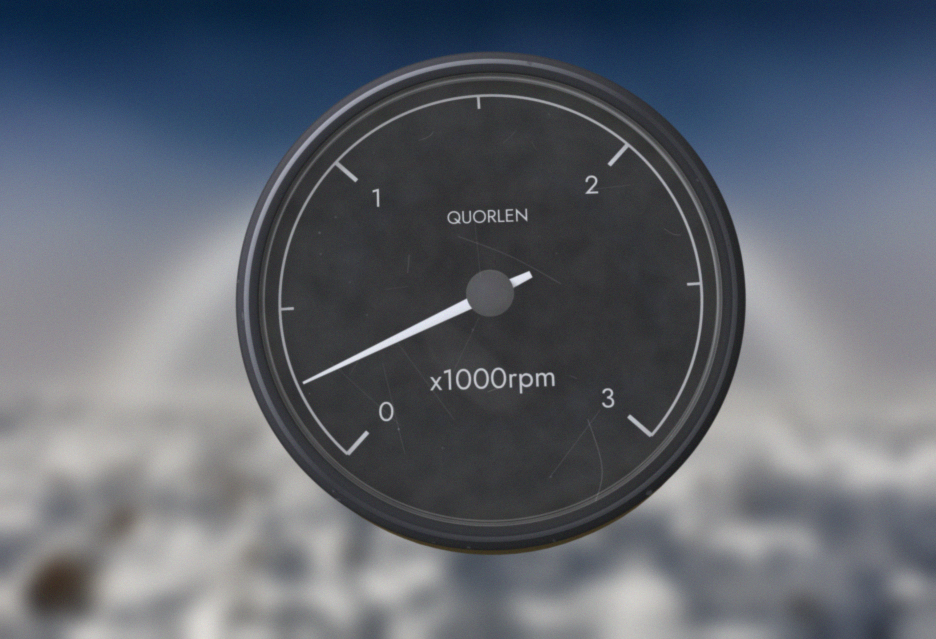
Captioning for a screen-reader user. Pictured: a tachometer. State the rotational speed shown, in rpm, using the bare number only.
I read 250
